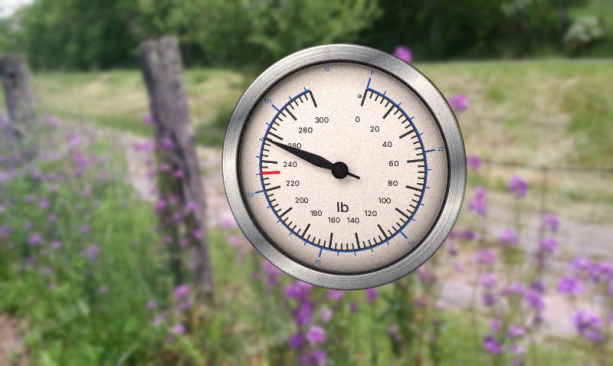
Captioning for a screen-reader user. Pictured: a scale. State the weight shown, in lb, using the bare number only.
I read 256
